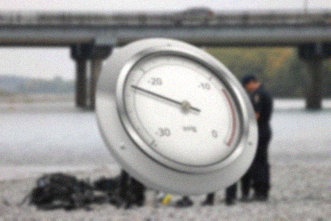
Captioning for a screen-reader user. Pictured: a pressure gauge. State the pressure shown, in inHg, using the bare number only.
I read -23
